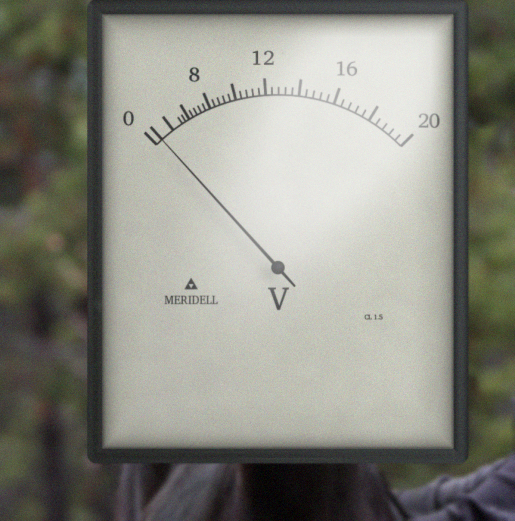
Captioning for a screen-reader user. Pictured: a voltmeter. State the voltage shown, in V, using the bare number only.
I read 2
